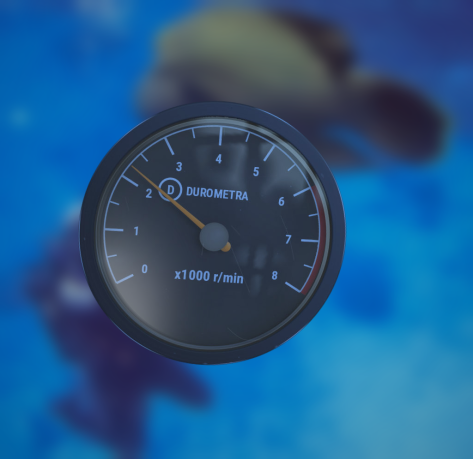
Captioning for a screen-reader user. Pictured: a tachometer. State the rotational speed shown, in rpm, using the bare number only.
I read 2250
